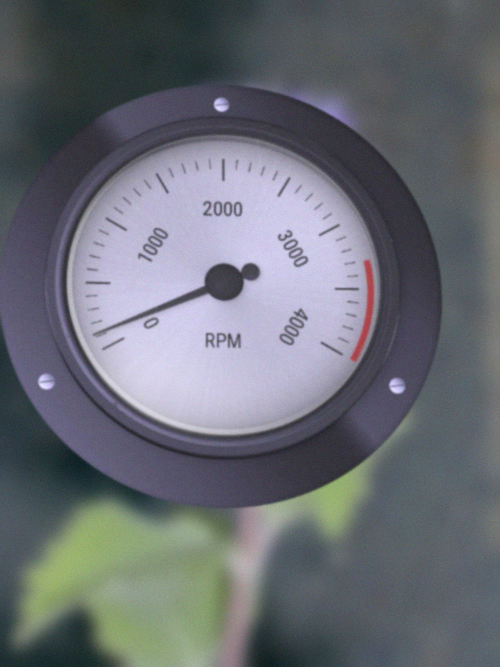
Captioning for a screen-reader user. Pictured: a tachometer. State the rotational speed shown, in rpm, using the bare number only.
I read 100
